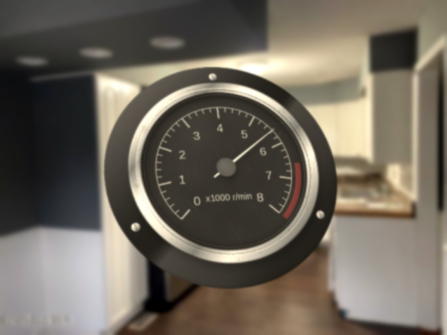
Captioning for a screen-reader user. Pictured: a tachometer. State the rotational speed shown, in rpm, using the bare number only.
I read 5600
